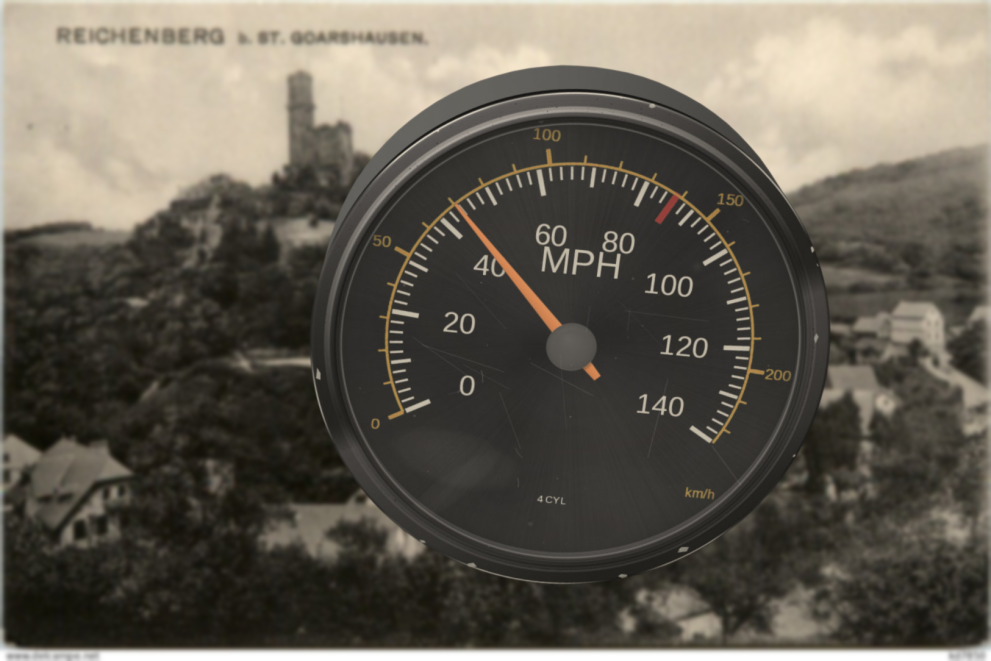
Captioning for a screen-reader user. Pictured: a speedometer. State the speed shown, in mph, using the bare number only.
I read 44
